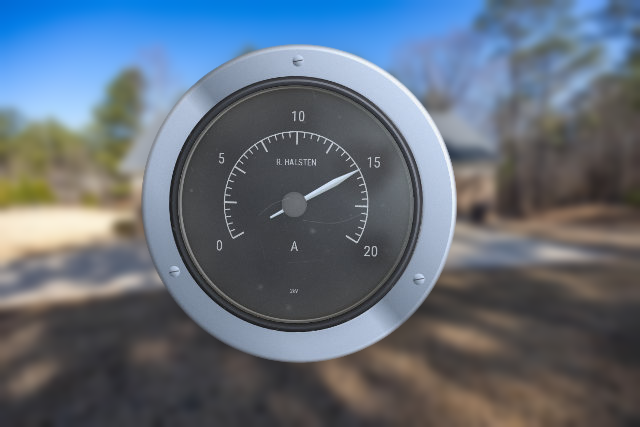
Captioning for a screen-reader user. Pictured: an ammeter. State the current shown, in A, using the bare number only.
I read 15
